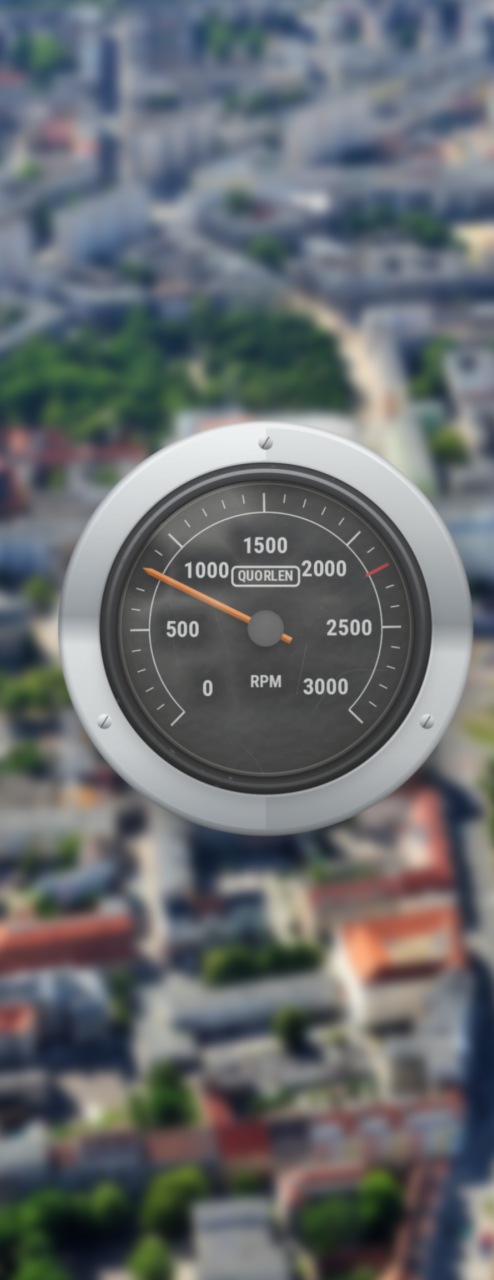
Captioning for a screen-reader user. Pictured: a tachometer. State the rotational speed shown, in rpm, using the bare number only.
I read 800
